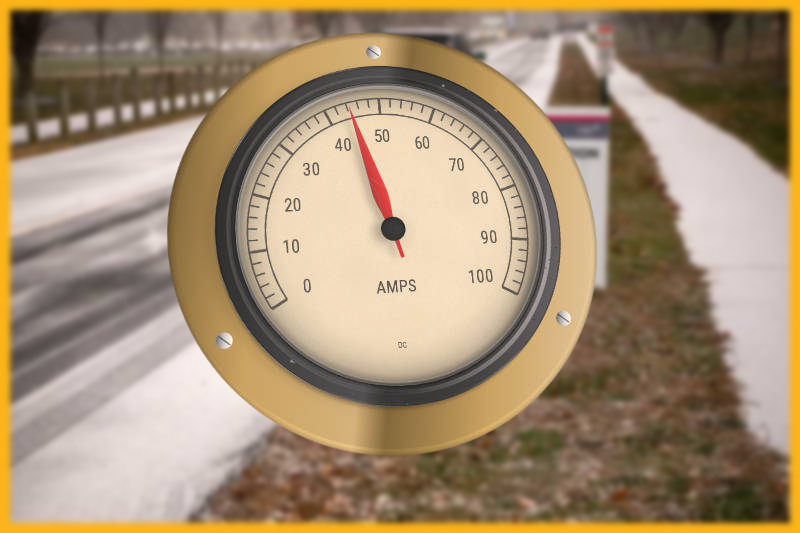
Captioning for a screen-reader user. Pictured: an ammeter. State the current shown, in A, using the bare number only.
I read 44
